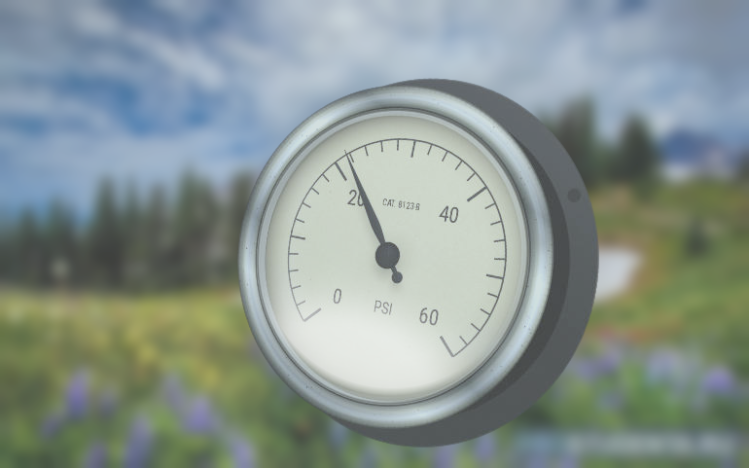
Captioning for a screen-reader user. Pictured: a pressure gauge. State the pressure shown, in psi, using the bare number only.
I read 22
